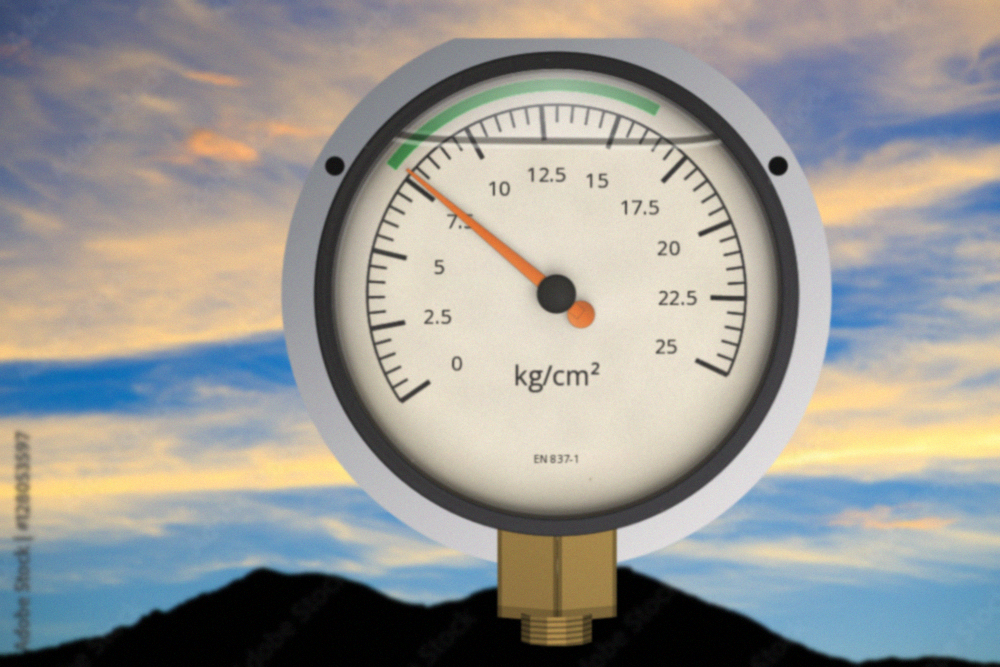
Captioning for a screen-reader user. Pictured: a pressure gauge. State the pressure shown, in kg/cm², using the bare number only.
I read 7.75
